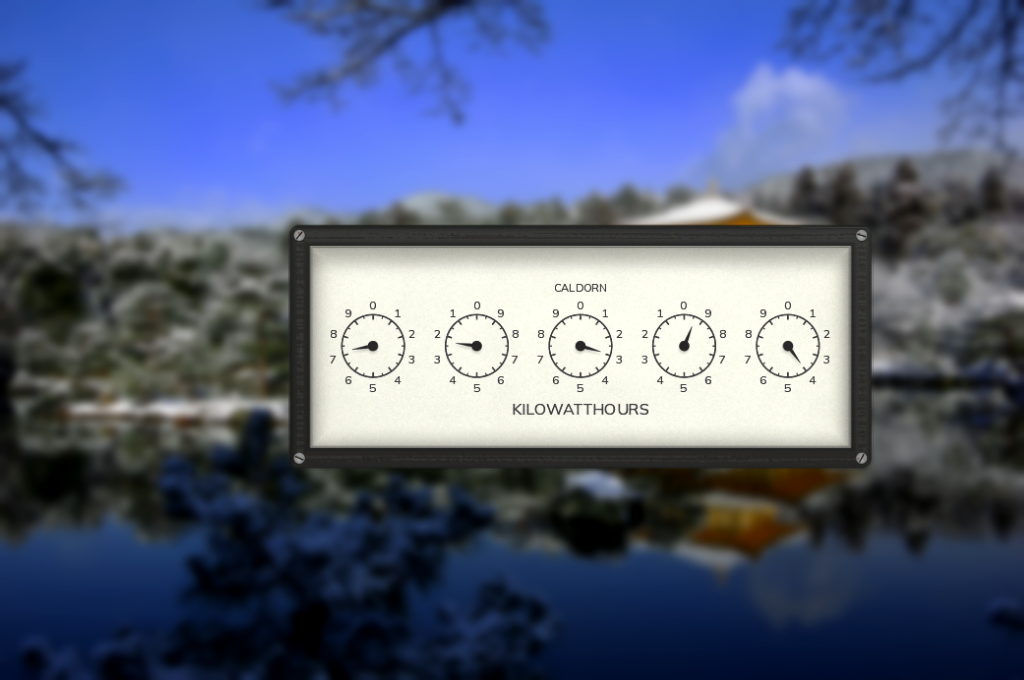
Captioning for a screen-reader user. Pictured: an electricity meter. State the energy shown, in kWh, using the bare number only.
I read 72294
